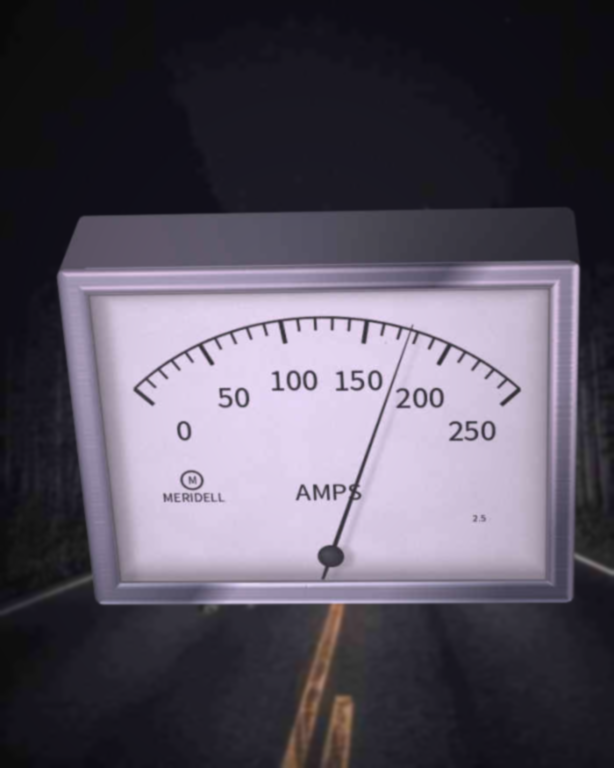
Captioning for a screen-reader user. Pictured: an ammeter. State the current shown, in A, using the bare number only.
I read 175
